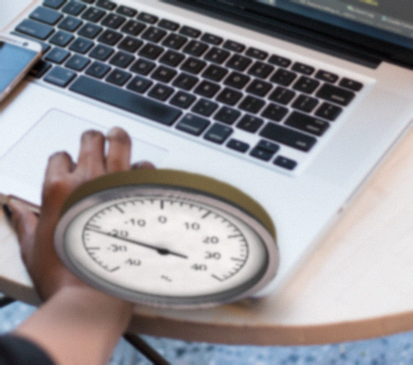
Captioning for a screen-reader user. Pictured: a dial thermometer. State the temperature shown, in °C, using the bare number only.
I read -20
